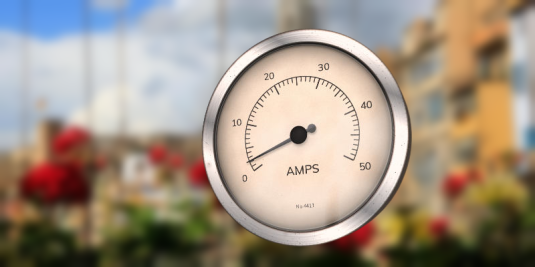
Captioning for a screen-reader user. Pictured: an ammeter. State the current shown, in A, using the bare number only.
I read 2
